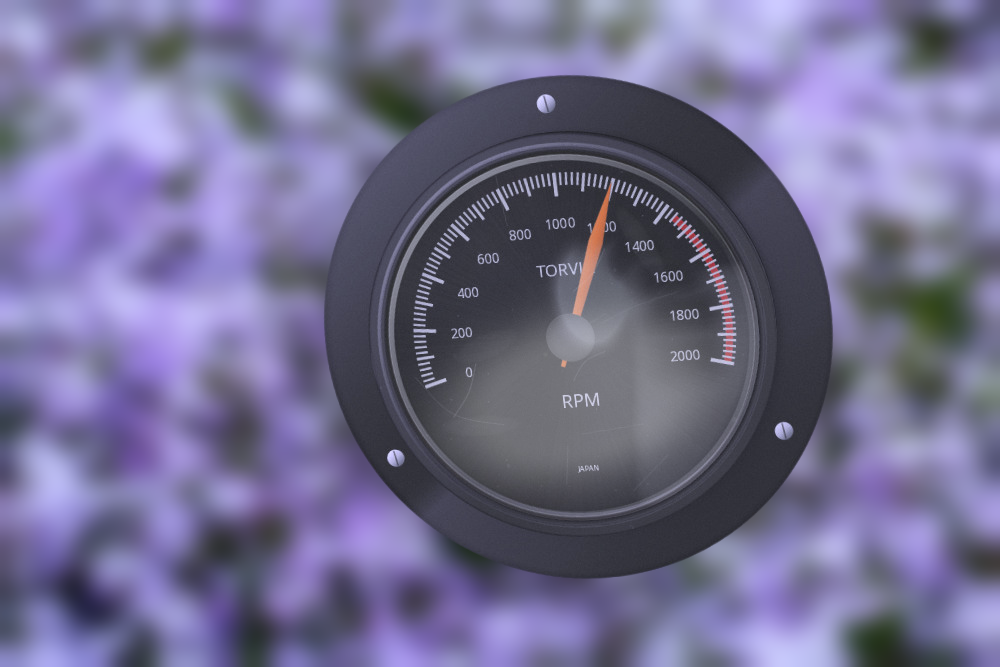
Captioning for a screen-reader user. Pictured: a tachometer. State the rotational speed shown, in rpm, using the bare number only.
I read 1200
